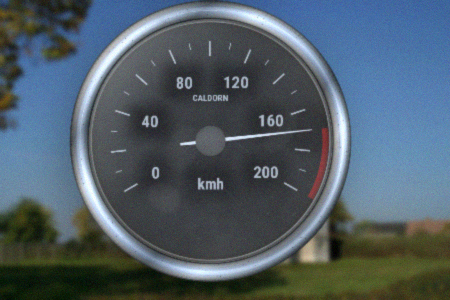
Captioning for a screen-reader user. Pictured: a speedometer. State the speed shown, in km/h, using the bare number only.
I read 170
